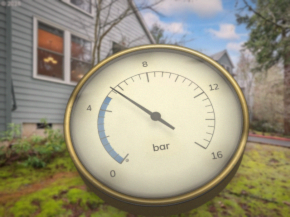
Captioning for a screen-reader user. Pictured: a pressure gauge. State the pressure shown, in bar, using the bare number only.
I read 5.5
